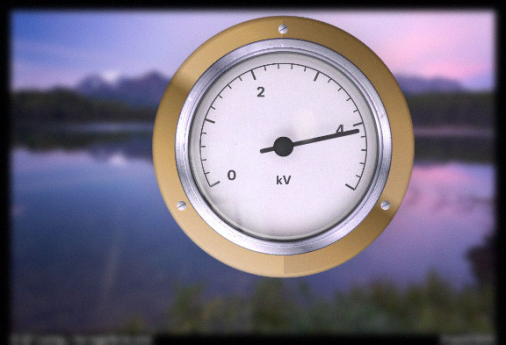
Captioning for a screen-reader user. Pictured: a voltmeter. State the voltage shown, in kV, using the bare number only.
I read 4.1
